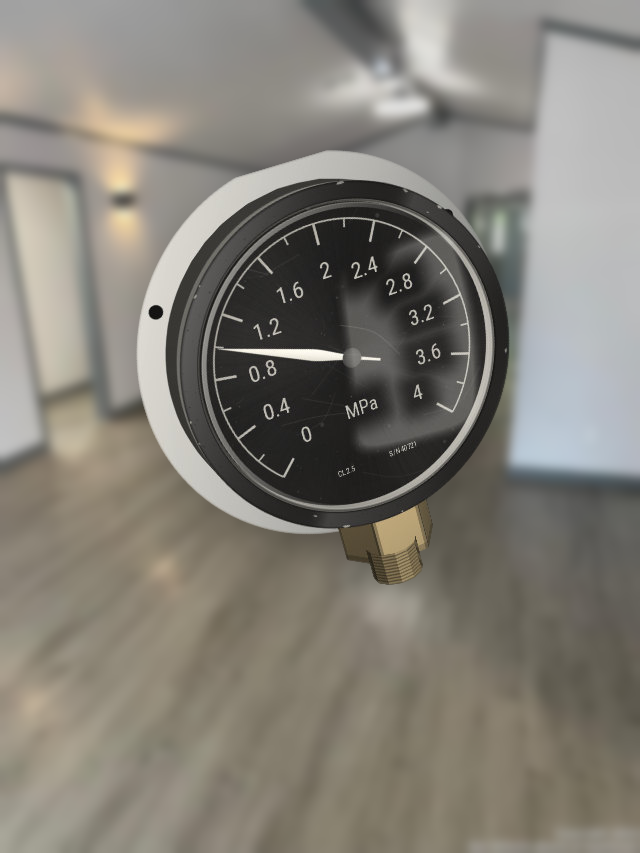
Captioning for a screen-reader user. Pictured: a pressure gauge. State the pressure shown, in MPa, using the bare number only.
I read 1
